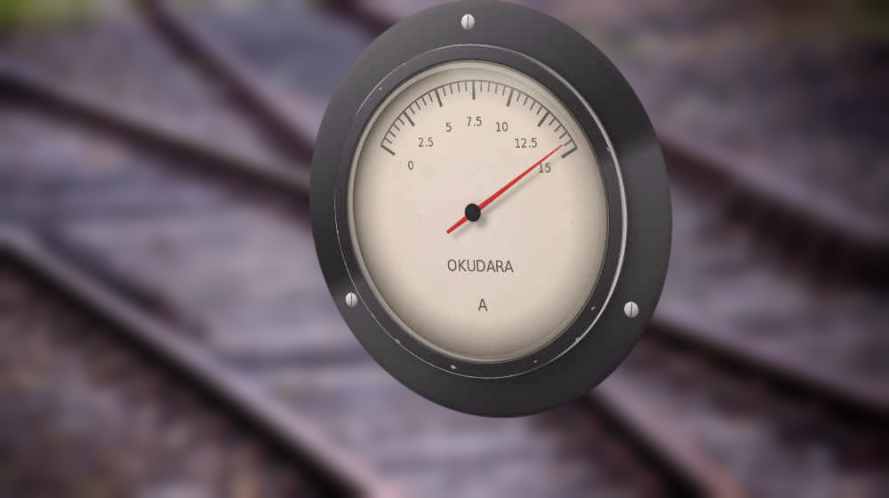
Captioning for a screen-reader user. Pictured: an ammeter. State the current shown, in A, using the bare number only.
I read 14.5
